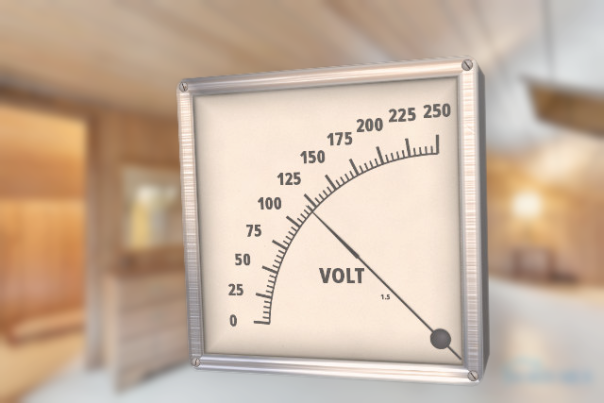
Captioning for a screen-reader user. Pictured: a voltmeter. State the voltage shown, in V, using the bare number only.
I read 120
